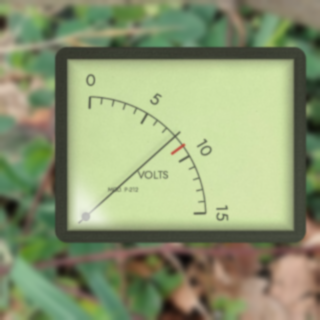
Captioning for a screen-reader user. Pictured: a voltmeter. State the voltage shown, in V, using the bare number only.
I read 8
